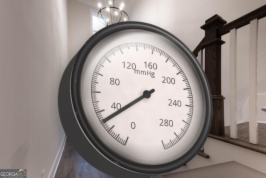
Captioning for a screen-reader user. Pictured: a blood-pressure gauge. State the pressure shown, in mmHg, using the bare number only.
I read 30
